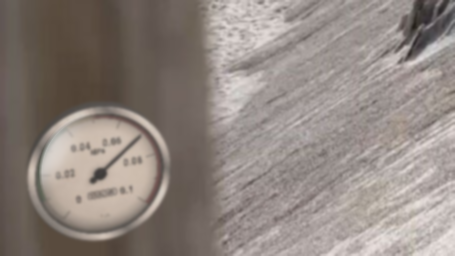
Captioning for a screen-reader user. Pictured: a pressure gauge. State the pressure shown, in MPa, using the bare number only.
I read 0.07
